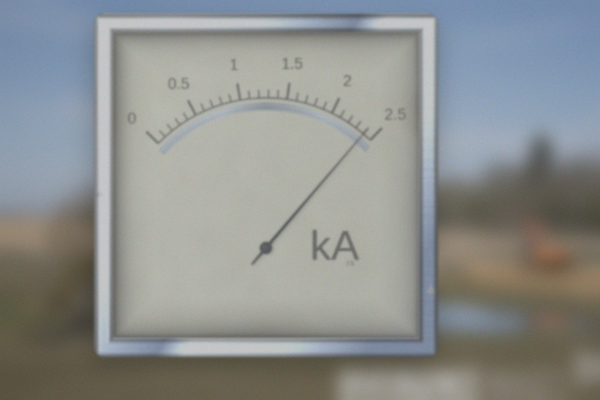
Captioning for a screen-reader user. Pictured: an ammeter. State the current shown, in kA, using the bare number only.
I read 2.4
